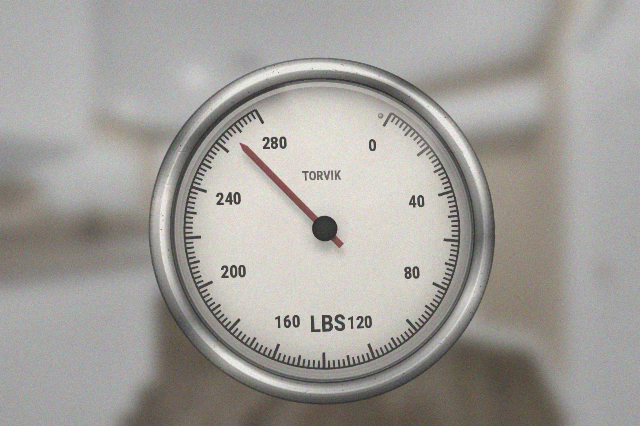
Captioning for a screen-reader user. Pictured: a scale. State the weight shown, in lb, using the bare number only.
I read 266
